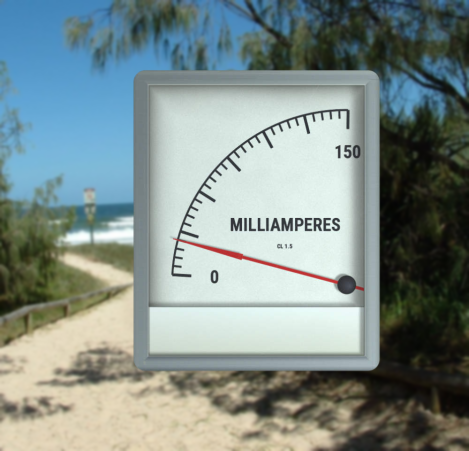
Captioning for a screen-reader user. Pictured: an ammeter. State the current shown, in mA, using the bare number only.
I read 20
